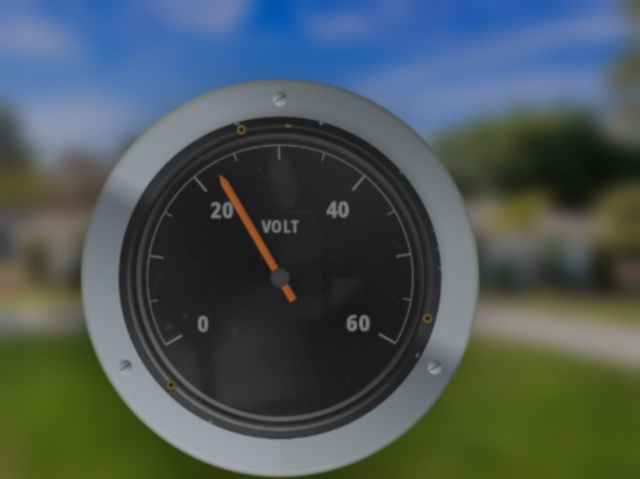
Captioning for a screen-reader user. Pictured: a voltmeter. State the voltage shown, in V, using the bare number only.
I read 22.5
